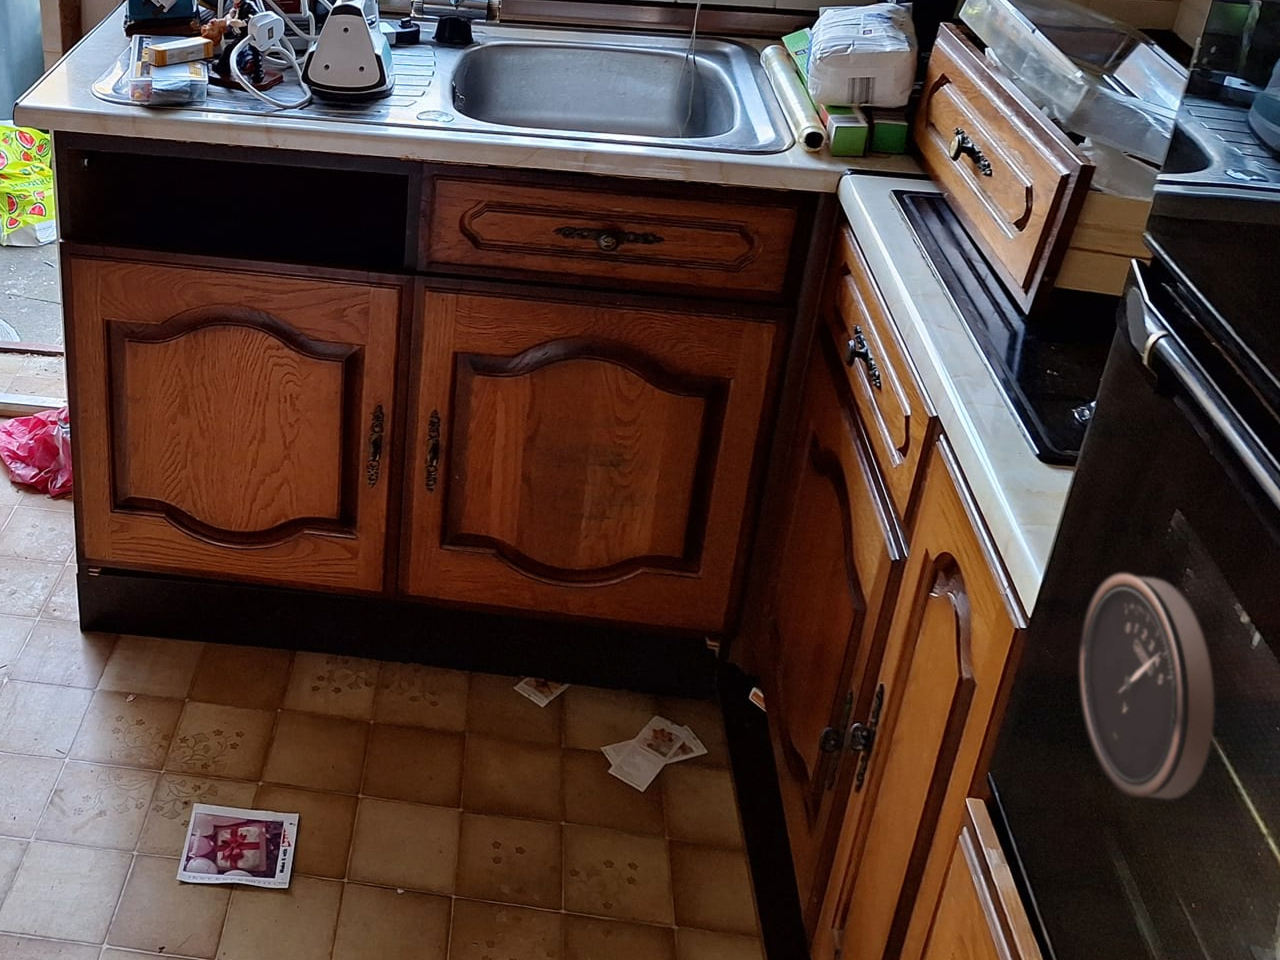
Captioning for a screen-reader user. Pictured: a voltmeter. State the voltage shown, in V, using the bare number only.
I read 4
